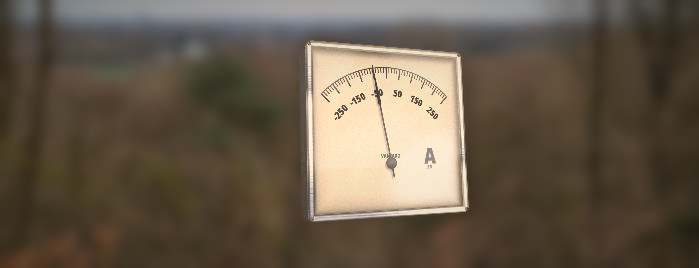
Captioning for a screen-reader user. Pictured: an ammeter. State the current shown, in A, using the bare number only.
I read -50
